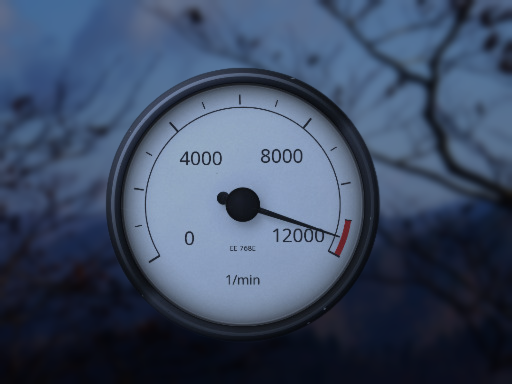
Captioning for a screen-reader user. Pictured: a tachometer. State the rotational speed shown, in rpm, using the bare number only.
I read 11500
